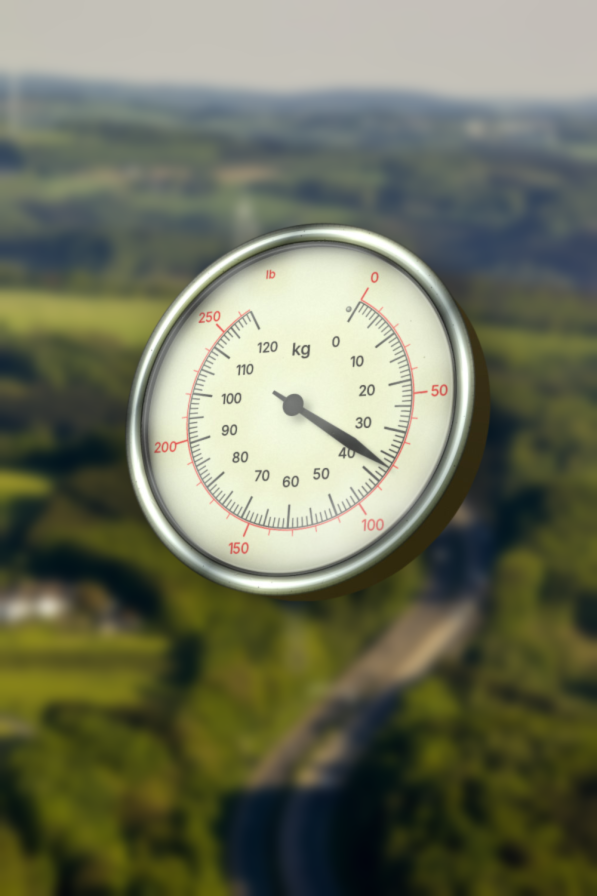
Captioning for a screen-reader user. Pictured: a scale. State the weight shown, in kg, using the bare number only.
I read 37
